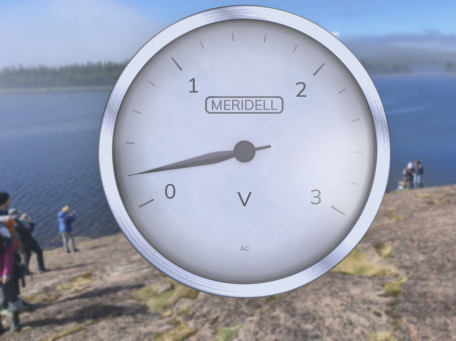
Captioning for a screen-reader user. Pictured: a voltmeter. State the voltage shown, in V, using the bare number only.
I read 0.2
